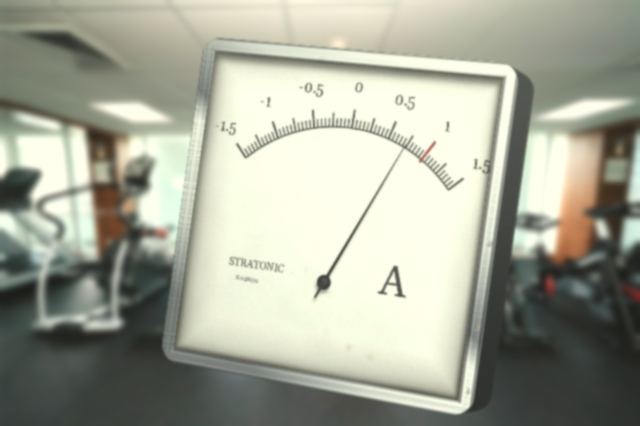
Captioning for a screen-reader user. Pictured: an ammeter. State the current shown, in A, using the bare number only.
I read 0.75
